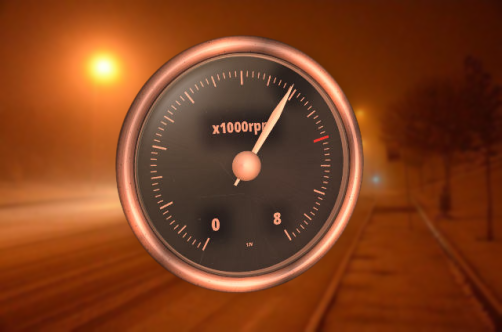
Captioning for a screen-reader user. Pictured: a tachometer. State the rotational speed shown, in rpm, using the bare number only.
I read 4900
